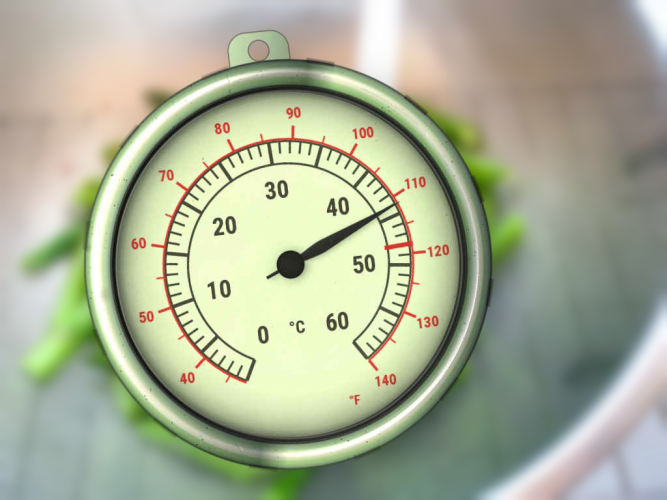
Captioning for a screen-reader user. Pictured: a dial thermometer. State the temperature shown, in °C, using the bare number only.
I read 44
